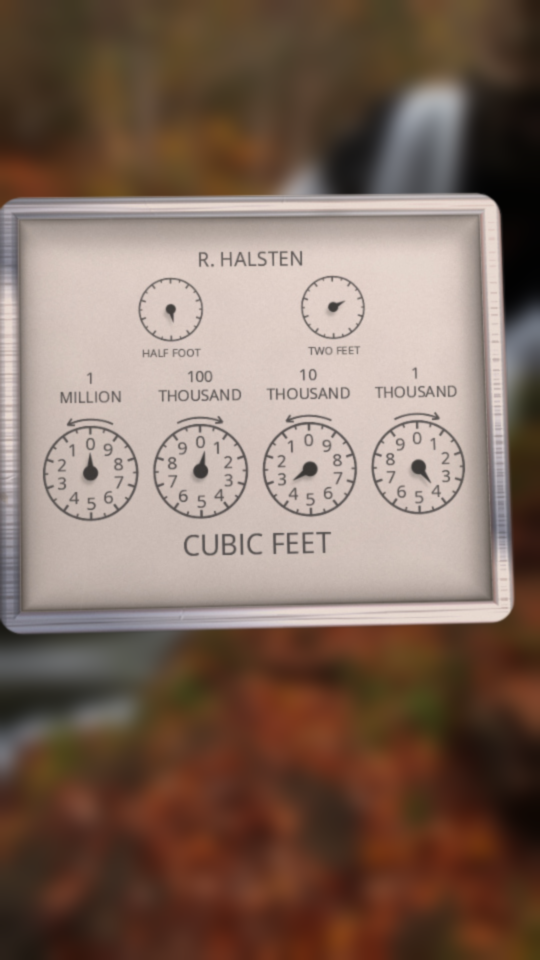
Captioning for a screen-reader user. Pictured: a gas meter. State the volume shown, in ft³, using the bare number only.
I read 3400
